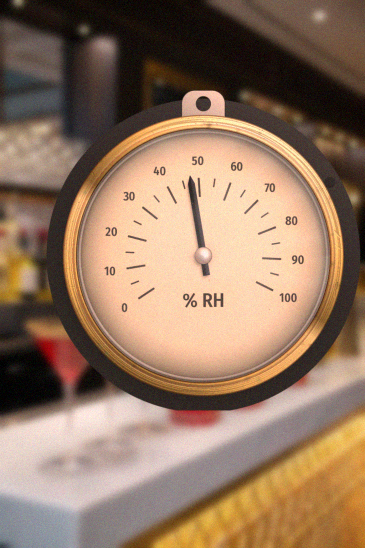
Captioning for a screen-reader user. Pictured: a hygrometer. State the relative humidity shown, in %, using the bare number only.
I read 47.5
